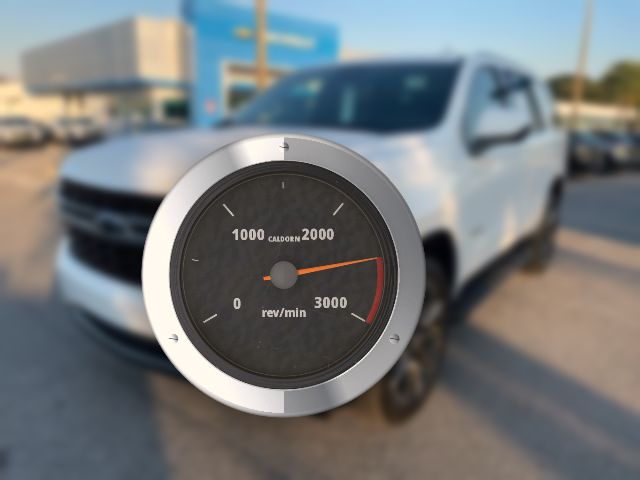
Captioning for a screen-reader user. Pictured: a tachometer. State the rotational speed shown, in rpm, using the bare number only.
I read 2500
